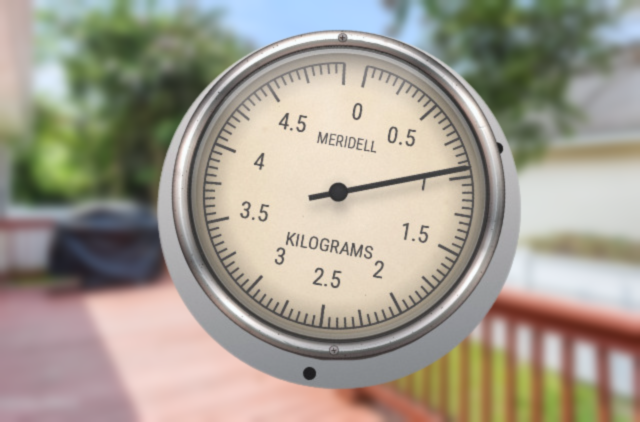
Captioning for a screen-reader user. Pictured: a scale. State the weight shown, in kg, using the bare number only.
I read 0.95
